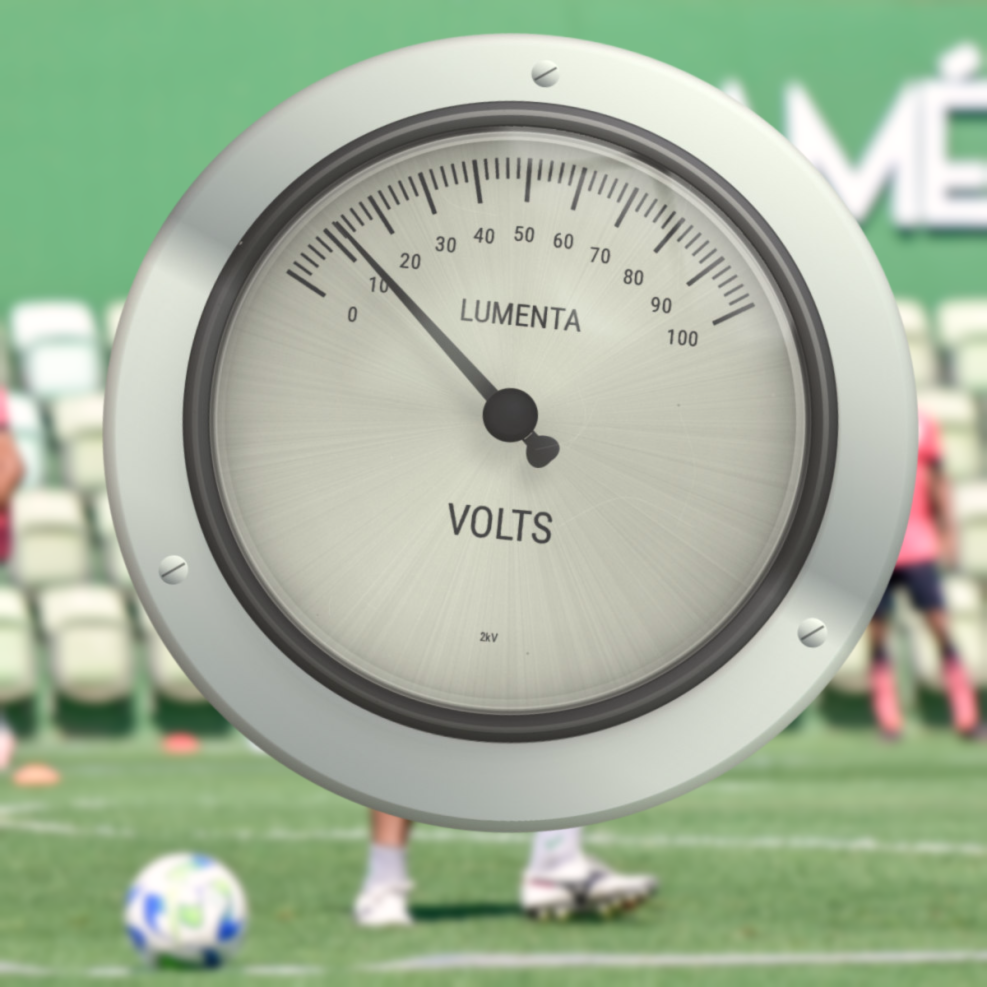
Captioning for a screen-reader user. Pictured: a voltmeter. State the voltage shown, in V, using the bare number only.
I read 12
